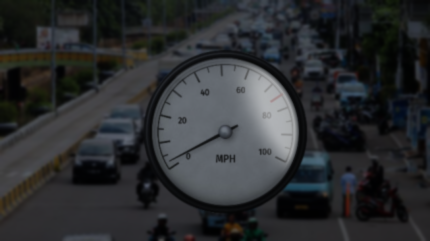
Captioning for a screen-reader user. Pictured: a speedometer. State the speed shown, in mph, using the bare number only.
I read 2.5
